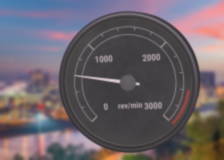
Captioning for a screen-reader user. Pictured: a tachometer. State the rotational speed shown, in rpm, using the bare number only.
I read 600
